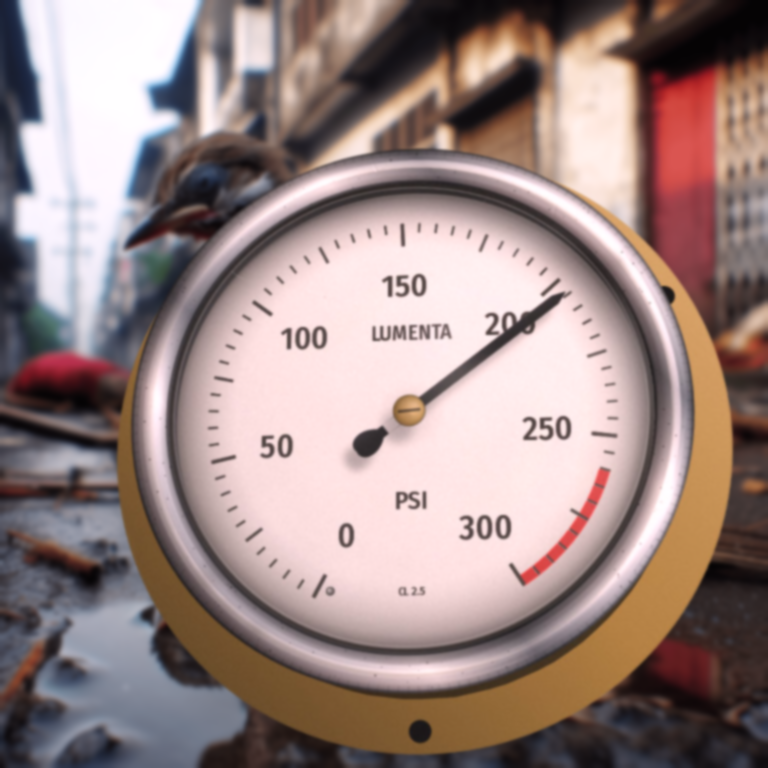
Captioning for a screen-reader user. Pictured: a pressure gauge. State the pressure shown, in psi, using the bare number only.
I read 205
